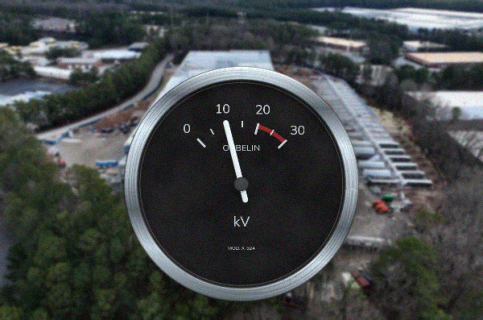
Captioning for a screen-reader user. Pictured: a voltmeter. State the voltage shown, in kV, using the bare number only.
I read 10
